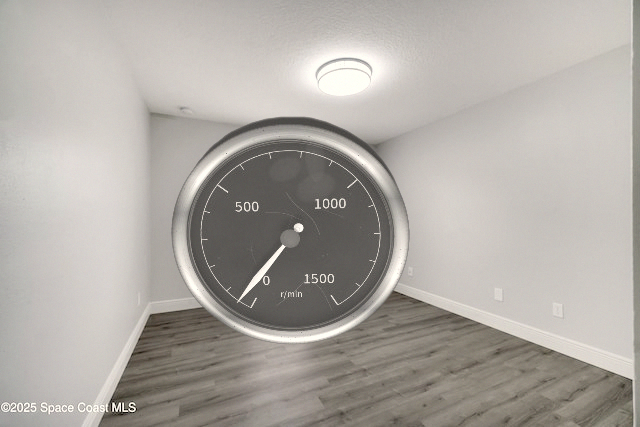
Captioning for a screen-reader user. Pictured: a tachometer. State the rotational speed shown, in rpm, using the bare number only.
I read 50
